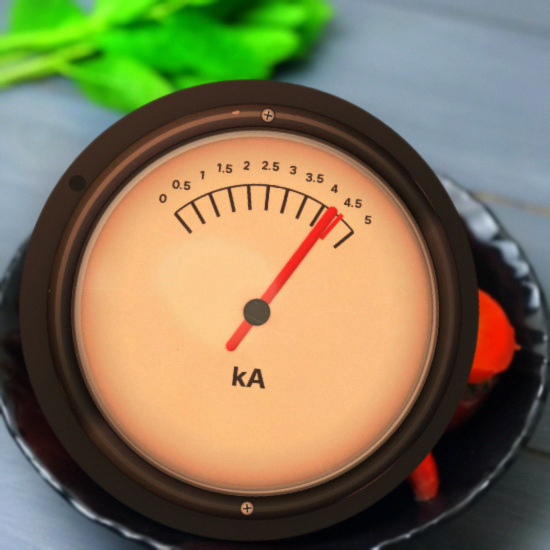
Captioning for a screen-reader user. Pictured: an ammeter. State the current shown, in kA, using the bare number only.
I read 4.25
